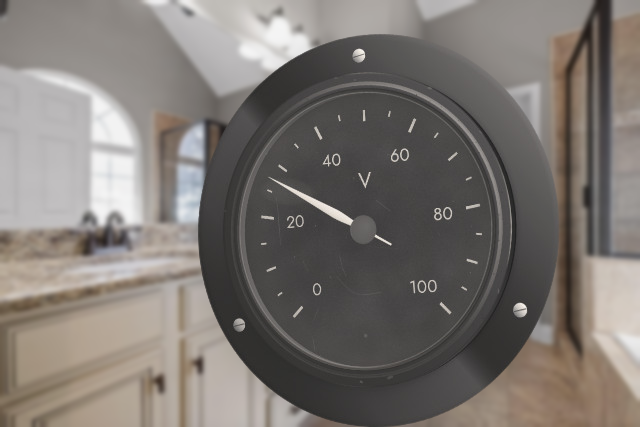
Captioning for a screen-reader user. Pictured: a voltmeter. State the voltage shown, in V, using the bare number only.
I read 27.5
